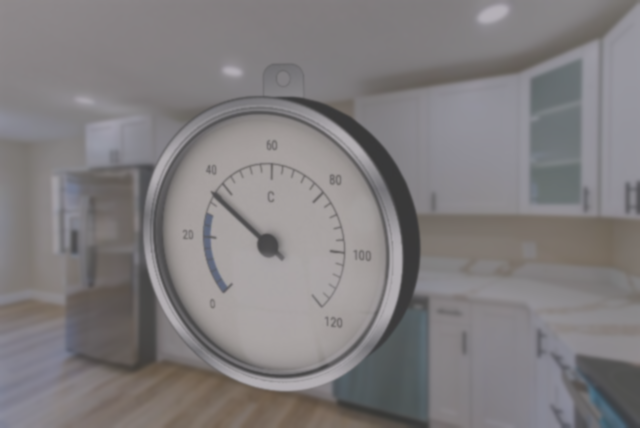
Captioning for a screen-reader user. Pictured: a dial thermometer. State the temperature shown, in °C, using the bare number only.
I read 36
